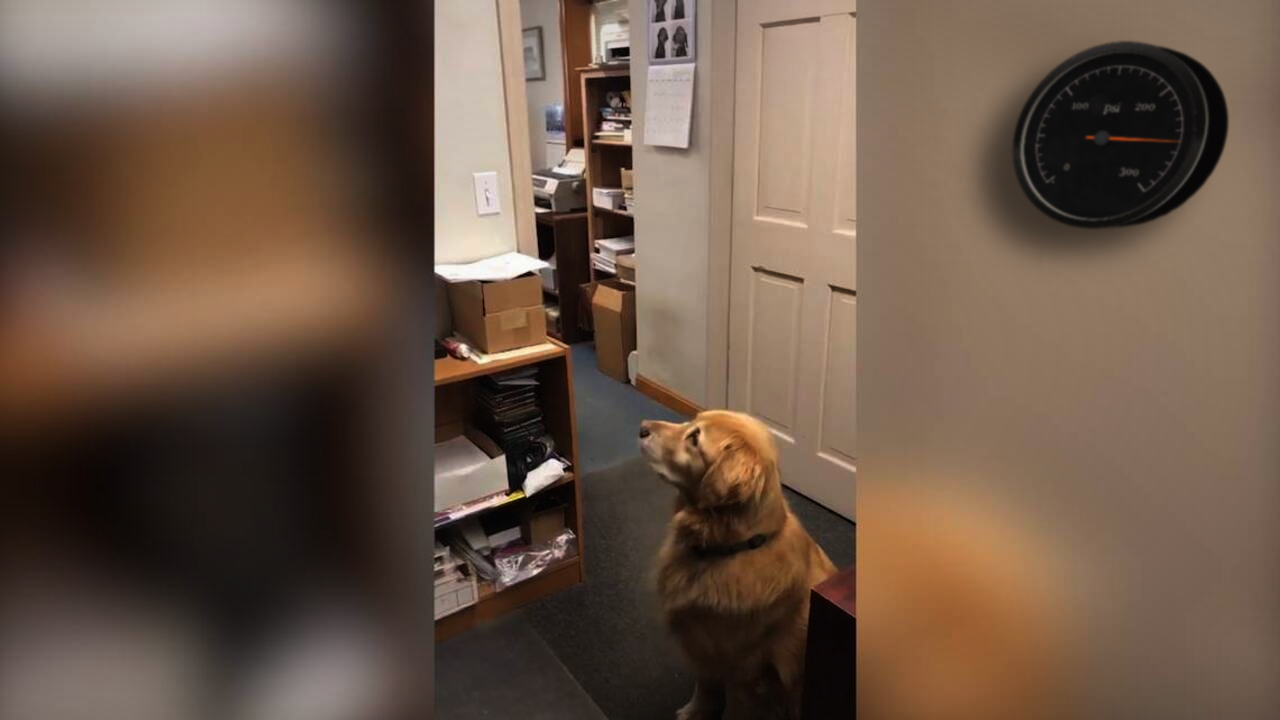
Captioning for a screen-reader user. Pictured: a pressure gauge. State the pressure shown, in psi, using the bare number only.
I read 250
